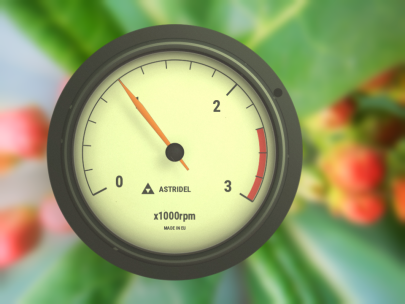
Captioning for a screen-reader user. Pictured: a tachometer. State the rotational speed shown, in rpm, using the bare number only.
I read 1000
